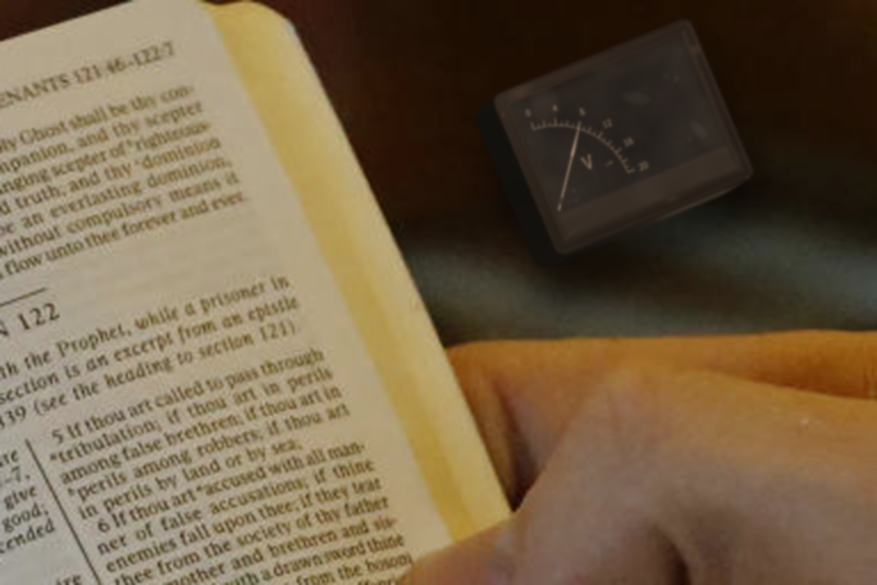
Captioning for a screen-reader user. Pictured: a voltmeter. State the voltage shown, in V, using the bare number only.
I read 8
